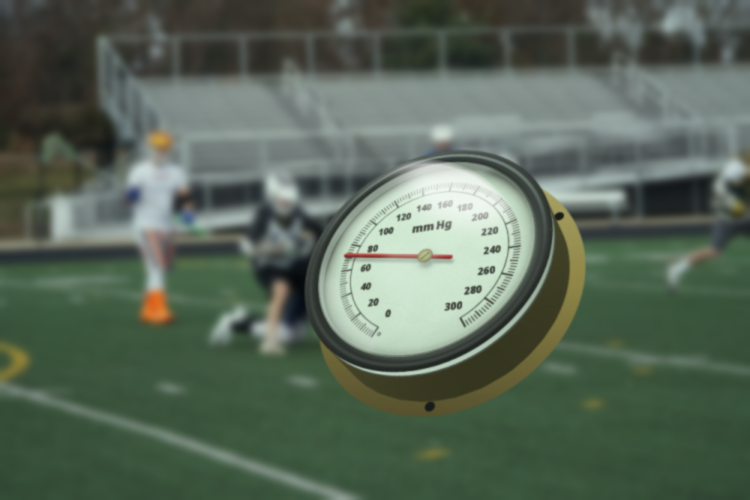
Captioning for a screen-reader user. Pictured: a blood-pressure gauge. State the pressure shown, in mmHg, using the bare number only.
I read 70
